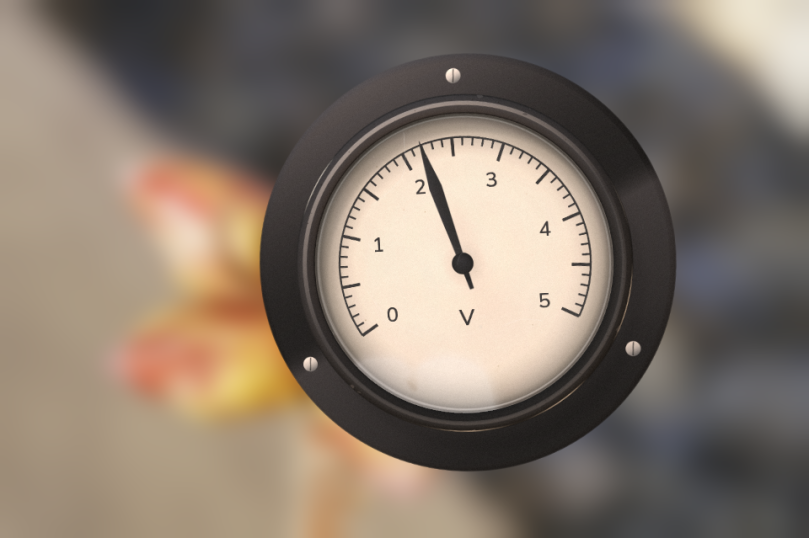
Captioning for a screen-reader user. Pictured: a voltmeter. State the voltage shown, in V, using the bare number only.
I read 2.2
